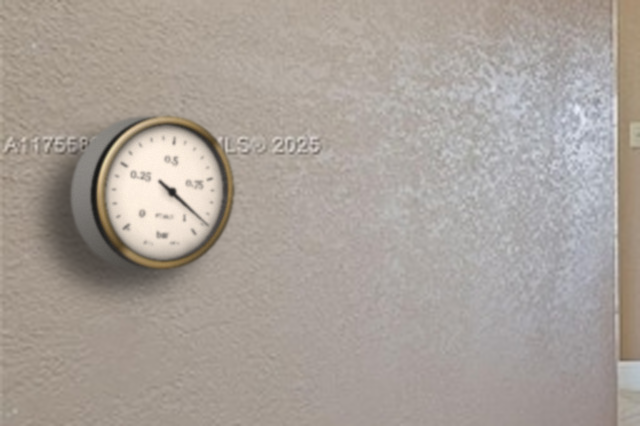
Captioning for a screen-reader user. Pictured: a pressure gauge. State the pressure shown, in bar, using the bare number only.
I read 0.95
